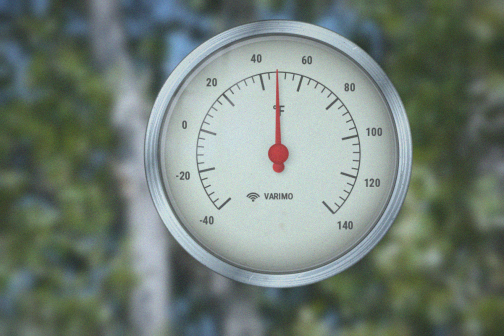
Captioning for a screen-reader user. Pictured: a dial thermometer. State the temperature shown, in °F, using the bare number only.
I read 48
